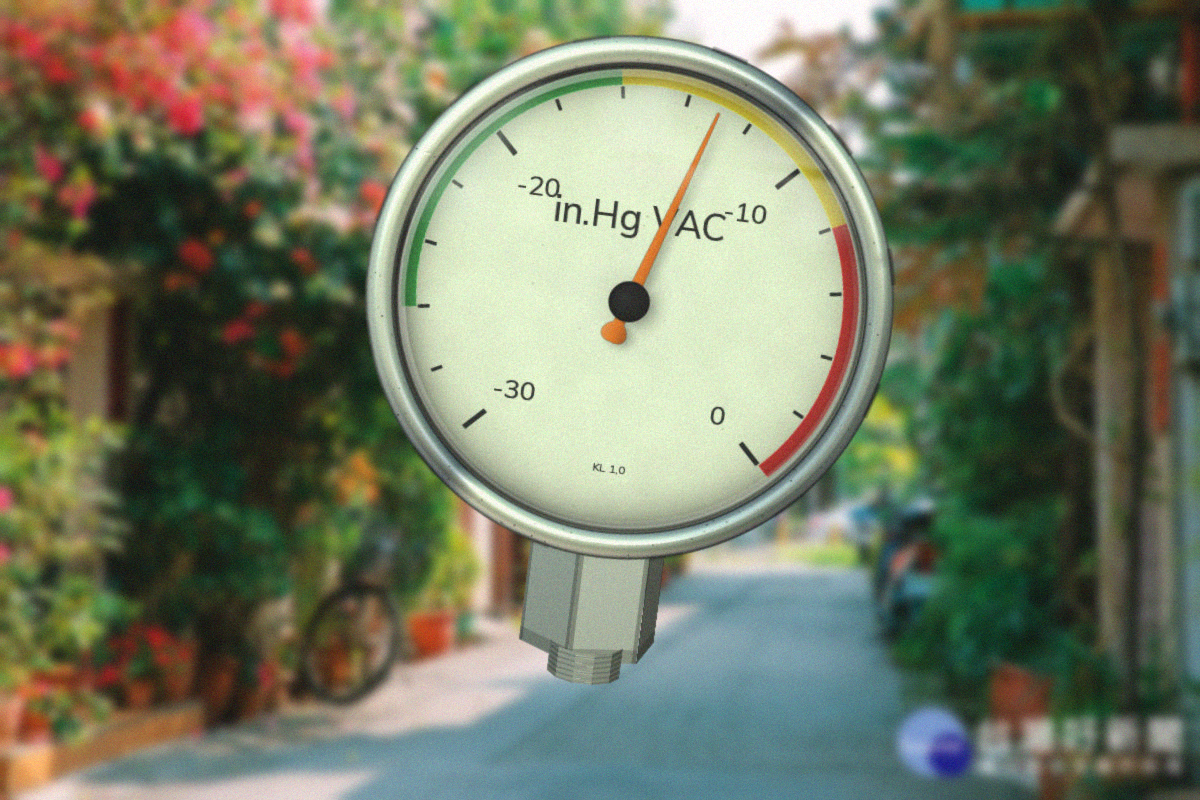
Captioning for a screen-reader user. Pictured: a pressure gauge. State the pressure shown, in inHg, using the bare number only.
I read -13
